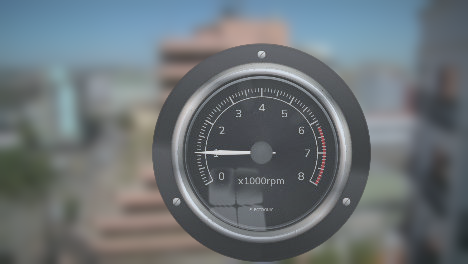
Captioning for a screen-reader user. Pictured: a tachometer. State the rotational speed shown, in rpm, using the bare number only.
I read 1000
